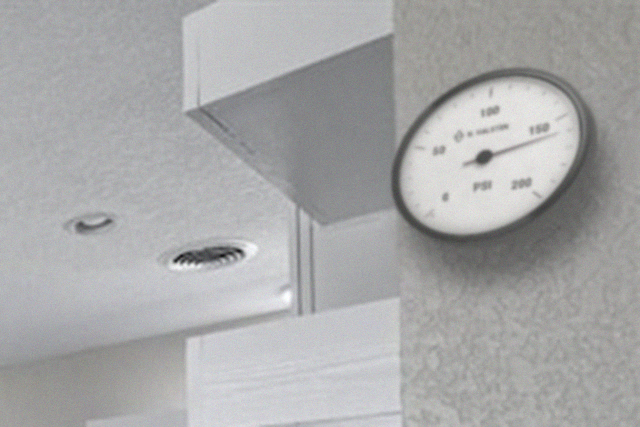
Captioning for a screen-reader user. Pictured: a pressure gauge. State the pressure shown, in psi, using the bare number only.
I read 160
